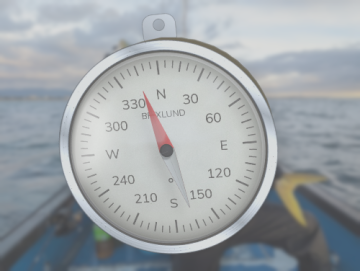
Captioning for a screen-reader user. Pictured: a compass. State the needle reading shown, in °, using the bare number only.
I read 345
